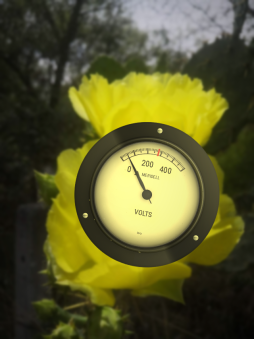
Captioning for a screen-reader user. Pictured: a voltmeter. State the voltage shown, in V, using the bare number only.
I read 50
